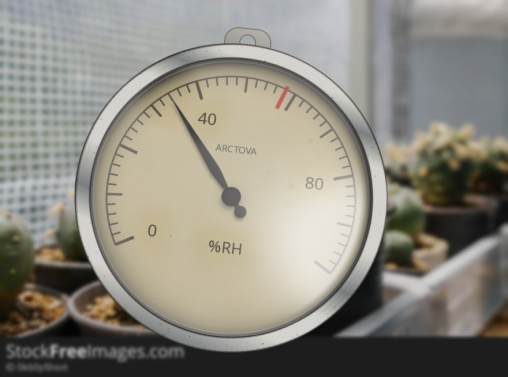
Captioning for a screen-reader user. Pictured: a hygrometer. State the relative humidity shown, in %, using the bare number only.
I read 34
